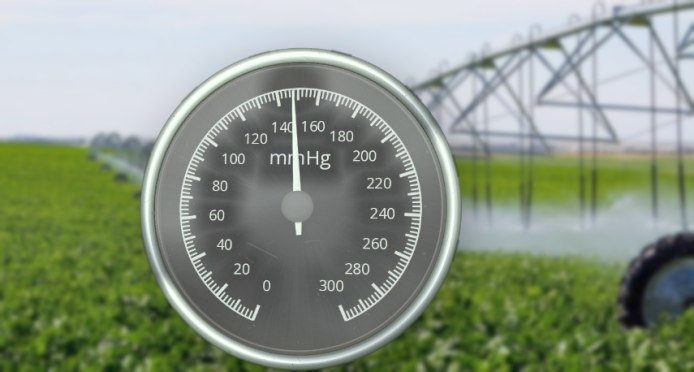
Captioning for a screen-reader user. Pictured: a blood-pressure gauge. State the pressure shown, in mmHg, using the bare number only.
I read 148
